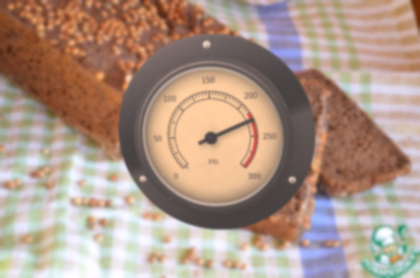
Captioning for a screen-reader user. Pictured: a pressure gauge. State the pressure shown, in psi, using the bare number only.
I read 225
